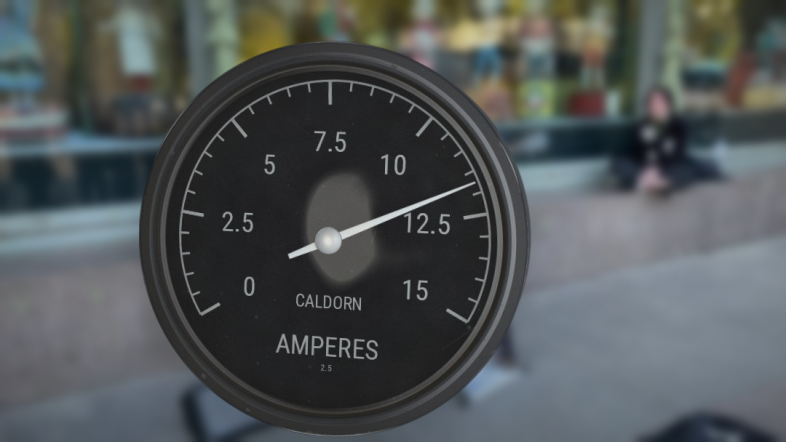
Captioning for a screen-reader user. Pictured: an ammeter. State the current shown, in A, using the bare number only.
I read 11.75
